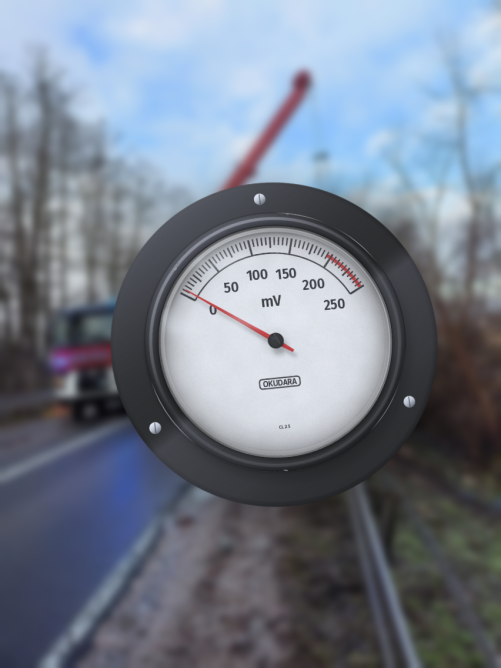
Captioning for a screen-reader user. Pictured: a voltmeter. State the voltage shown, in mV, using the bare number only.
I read 5
